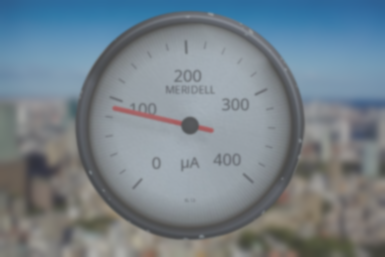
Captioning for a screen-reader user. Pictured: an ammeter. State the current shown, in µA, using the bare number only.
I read 90
